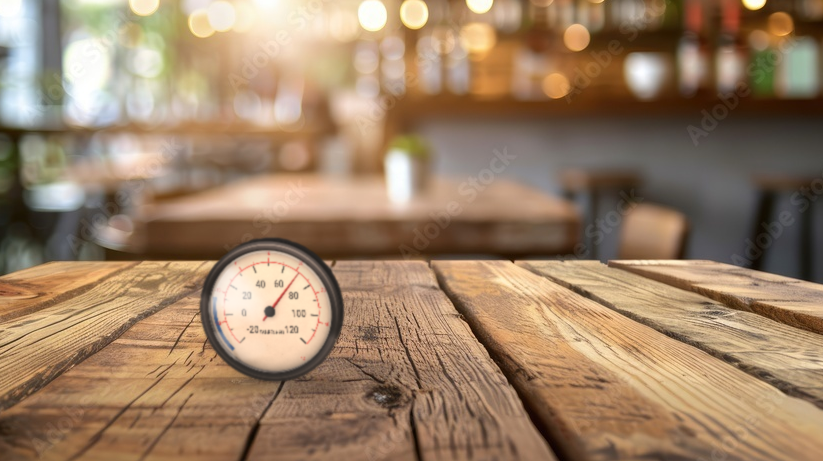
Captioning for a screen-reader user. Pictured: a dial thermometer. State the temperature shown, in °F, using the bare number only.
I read 70
